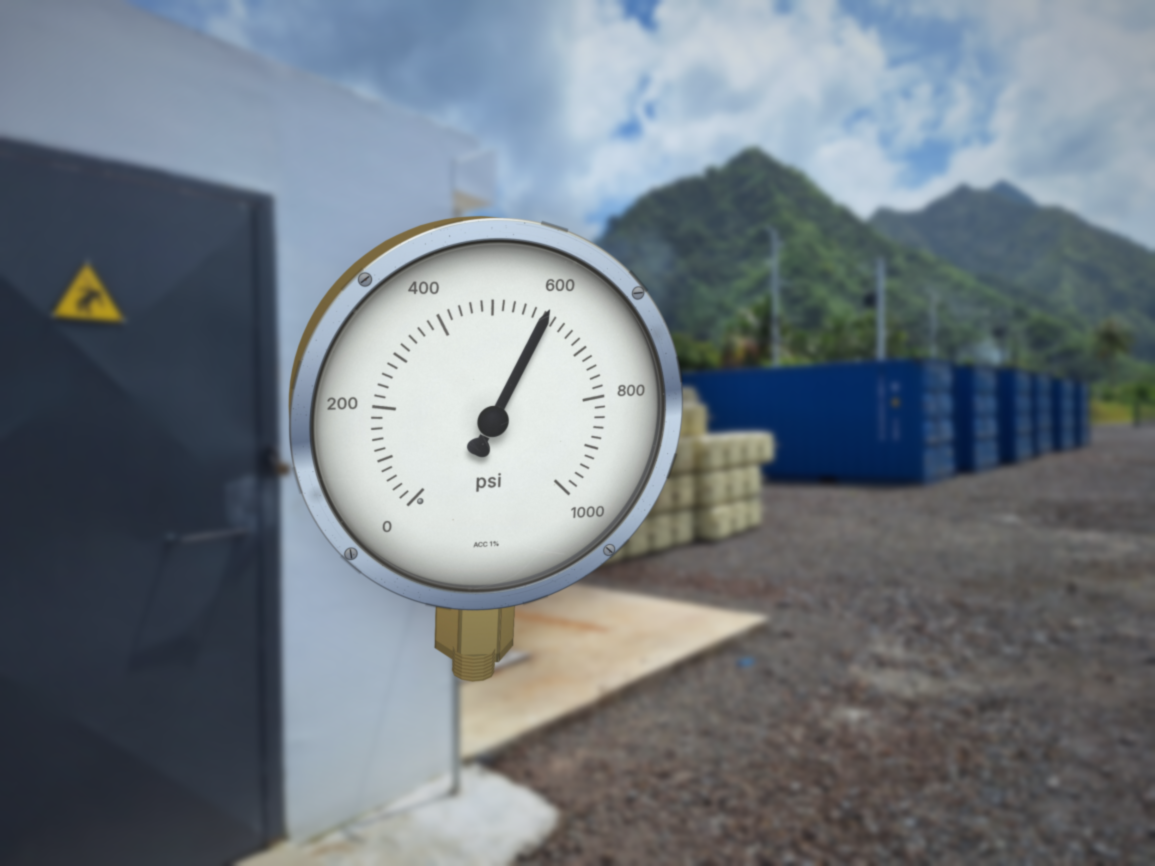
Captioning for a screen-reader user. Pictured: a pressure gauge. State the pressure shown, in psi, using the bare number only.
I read 600
